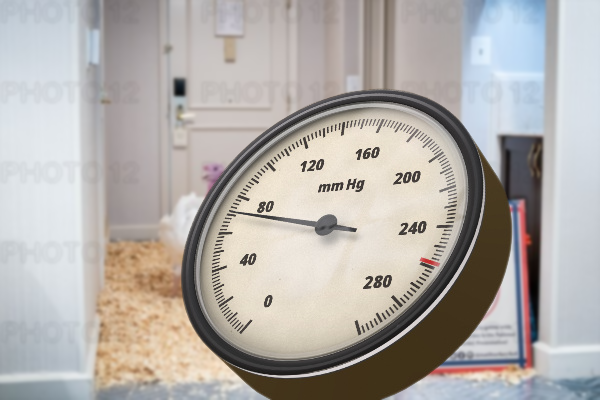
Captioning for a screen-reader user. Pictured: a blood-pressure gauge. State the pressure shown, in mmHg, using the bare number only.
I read 70
